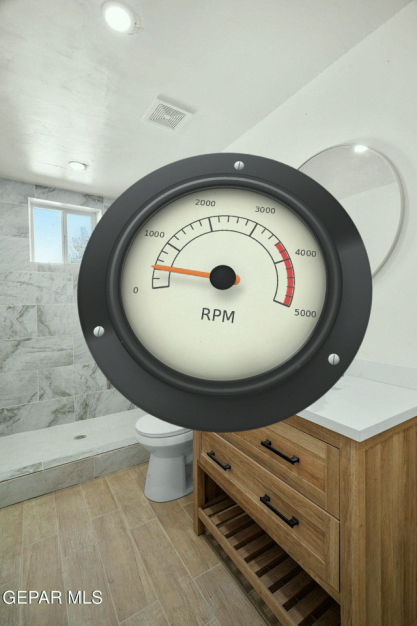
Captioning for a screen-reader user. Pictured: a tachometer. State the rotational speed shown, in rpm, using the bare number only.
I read 400
